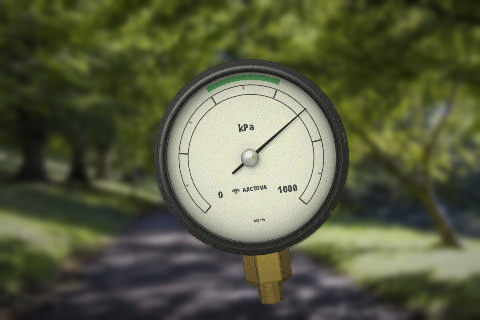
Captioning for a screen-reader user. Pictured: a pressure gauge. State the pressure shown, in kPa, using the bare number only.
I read 700
